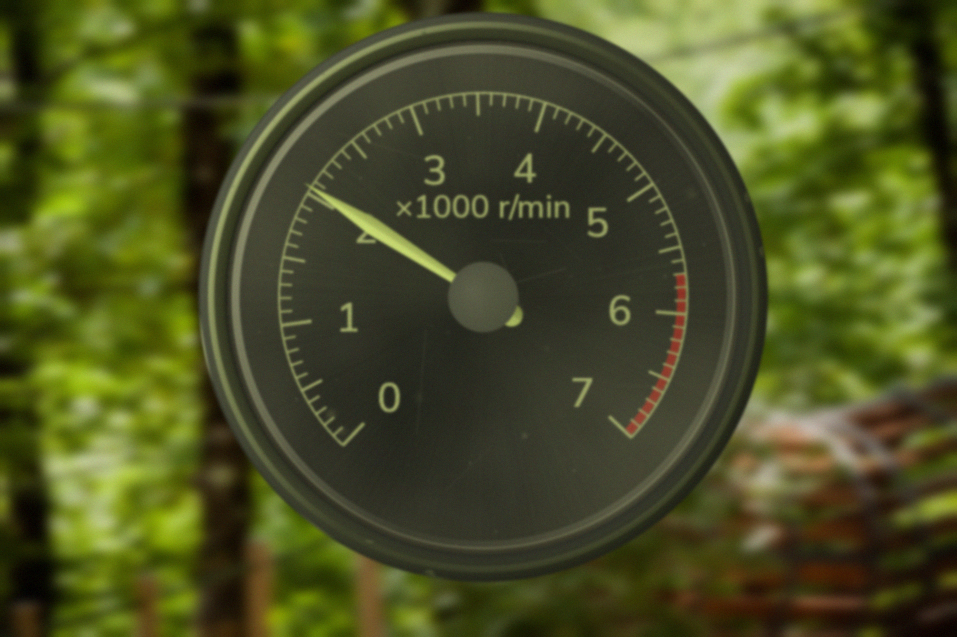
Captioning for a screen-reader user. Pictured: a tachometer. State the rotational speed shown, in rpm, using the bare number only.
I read 2050
